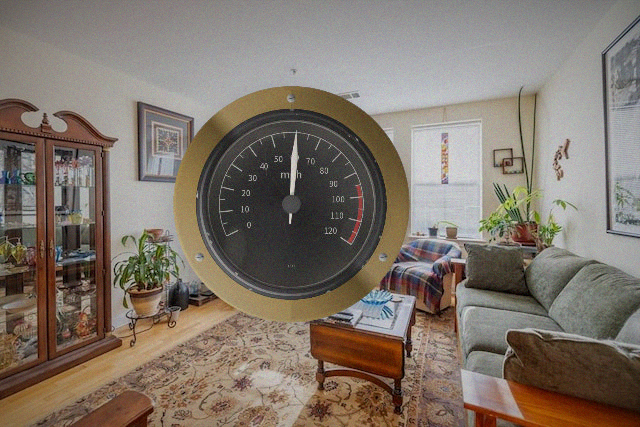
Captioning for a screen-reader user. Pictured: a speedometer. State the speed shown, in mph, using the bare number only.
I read 60
